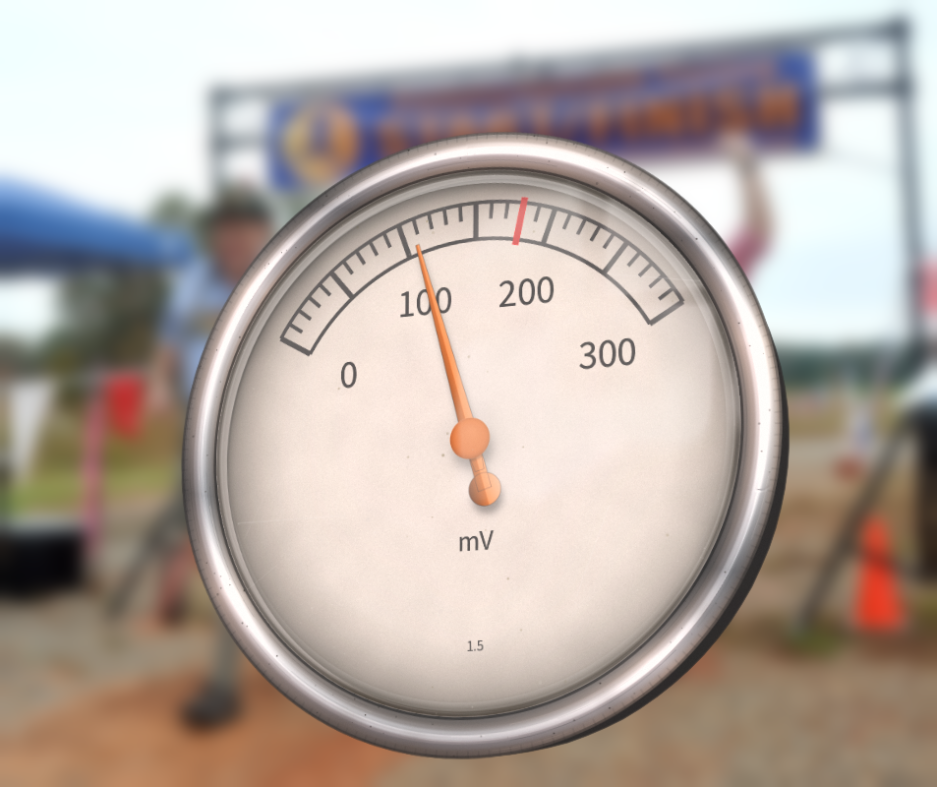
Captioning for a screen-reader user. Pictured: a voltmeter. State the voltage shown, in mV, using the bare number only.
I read 110
